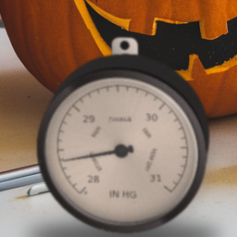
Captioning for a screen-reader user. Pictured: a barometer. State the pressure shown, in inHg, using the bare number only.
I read 28.4
